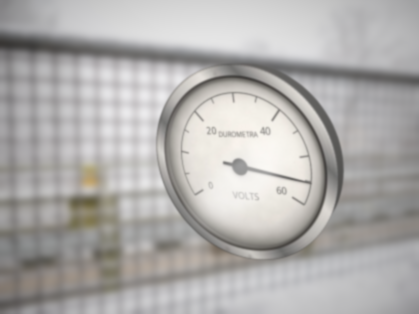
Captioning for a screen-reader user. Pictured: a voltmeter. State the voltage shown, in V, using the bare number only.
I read 55
